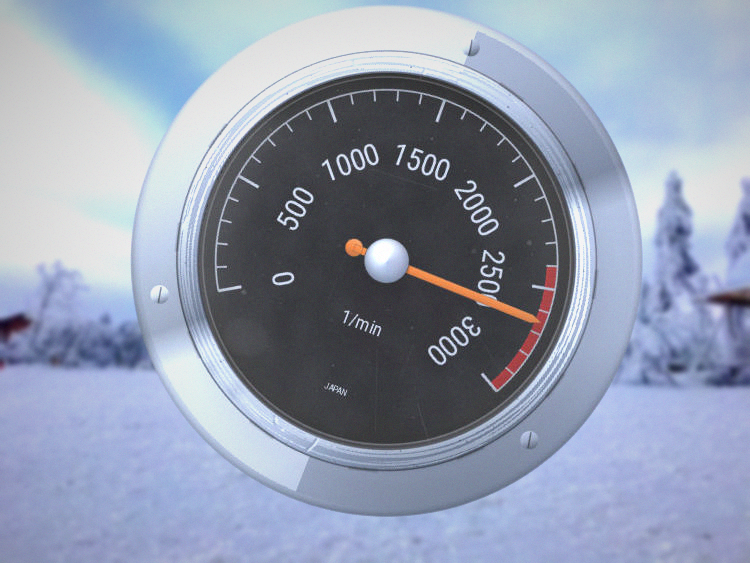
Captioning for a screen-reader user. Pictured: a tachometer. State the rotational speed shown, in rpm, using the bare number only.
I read 2650
